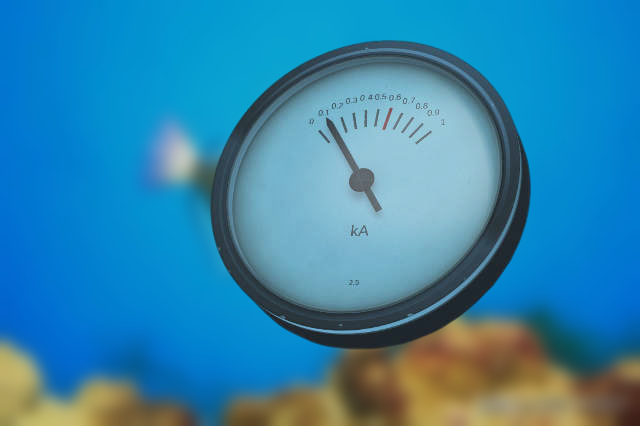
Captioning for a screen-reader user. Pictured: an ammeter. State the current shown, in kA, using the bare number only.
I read 0.1
